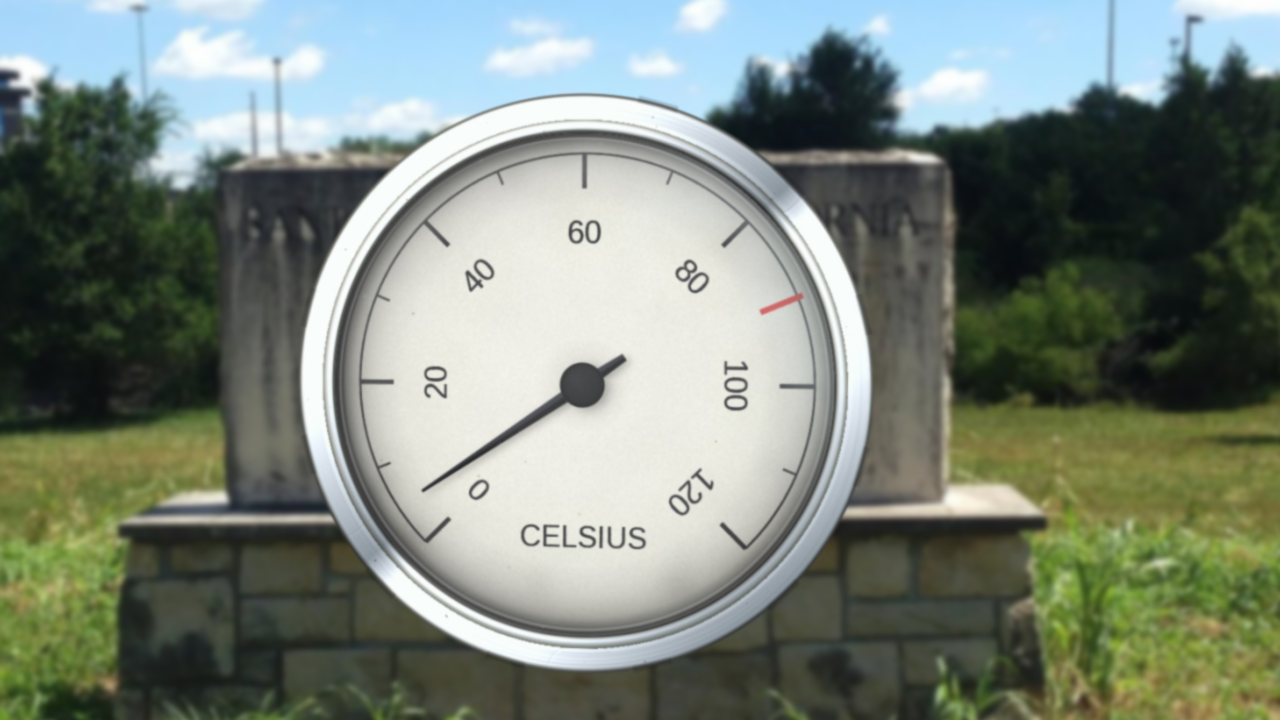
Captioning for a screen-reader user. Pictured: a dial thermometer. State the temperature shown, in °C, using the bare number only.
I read 5
